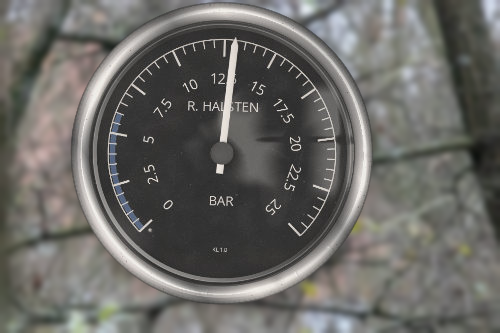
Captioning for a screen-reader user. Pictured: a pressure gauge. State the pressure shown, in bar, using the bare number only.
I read 13
